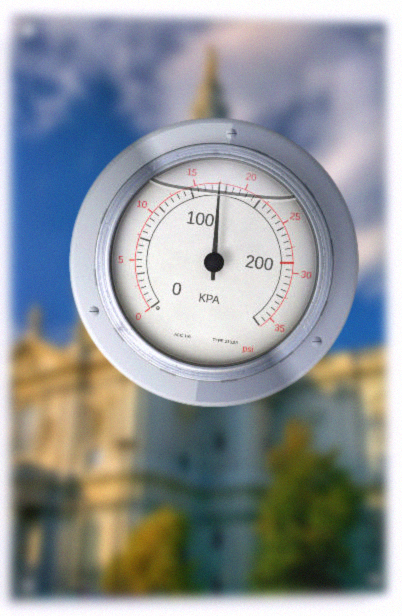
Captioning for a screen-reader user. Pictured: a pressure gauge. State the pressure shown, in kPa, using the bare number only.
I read 120
